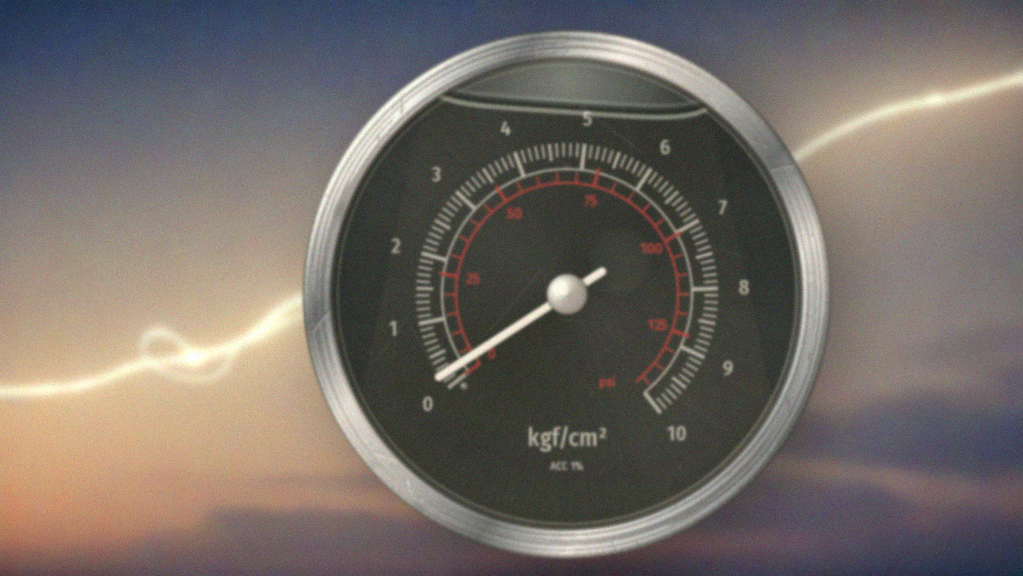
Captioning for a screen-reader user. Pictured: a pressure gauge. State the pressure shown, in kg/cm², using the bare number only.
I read 0.2
